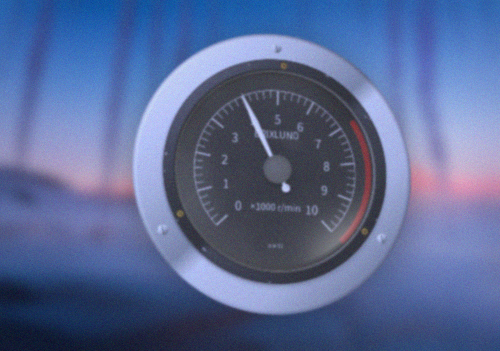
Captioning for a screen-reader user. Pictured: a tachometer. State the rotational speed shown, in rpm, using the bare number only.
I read 4000
